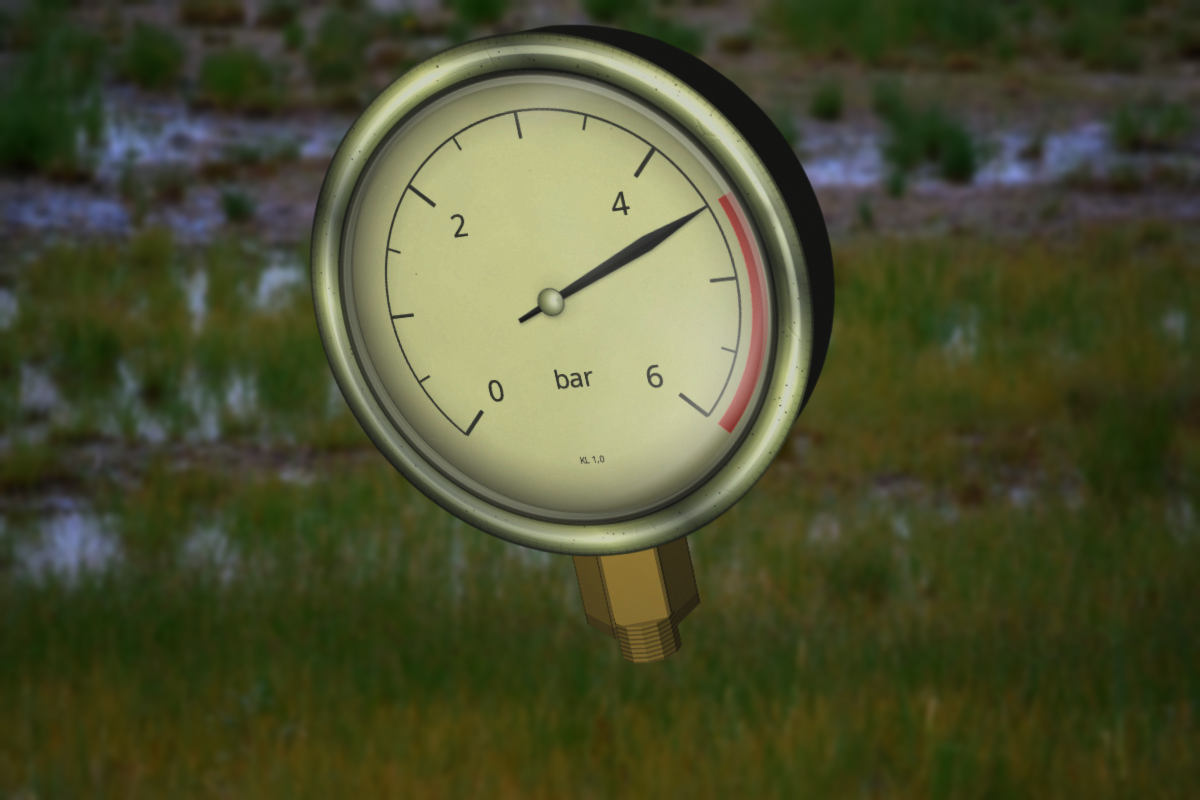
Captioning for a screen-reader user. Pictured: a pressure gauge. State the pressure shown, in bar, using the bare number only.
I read 4.5
